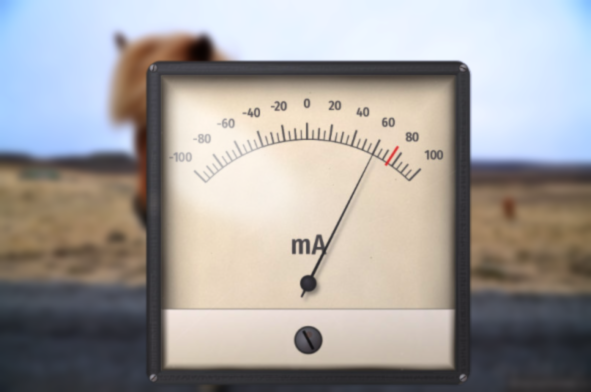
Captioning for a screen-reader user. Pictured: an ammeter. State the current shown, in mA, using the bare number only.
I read 60
